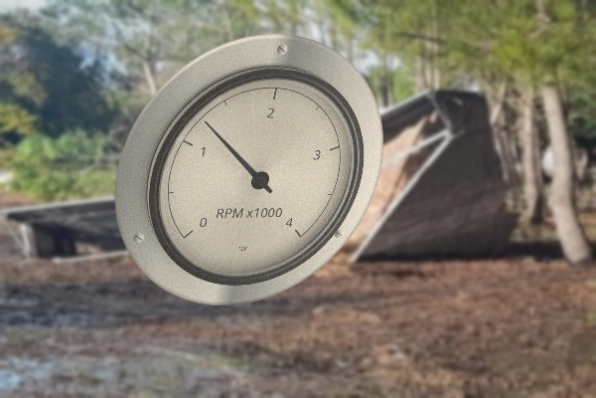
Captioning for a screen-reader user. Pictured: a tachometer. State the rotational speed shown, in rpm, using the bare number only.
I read 1250
